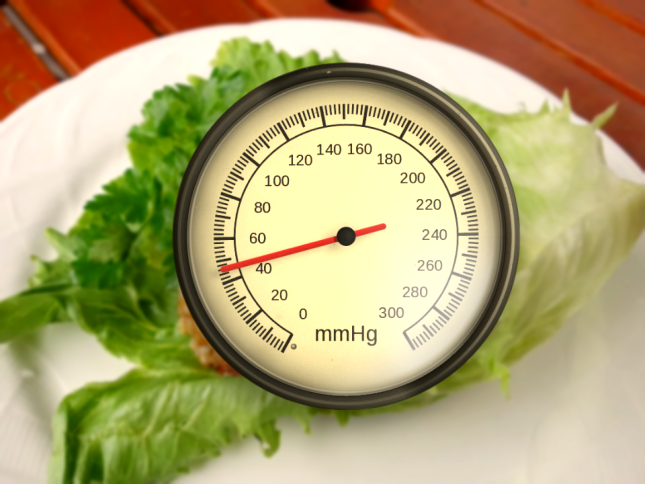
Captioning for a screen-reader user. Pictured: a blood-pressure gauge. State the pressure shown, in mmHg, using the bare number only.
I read 46
